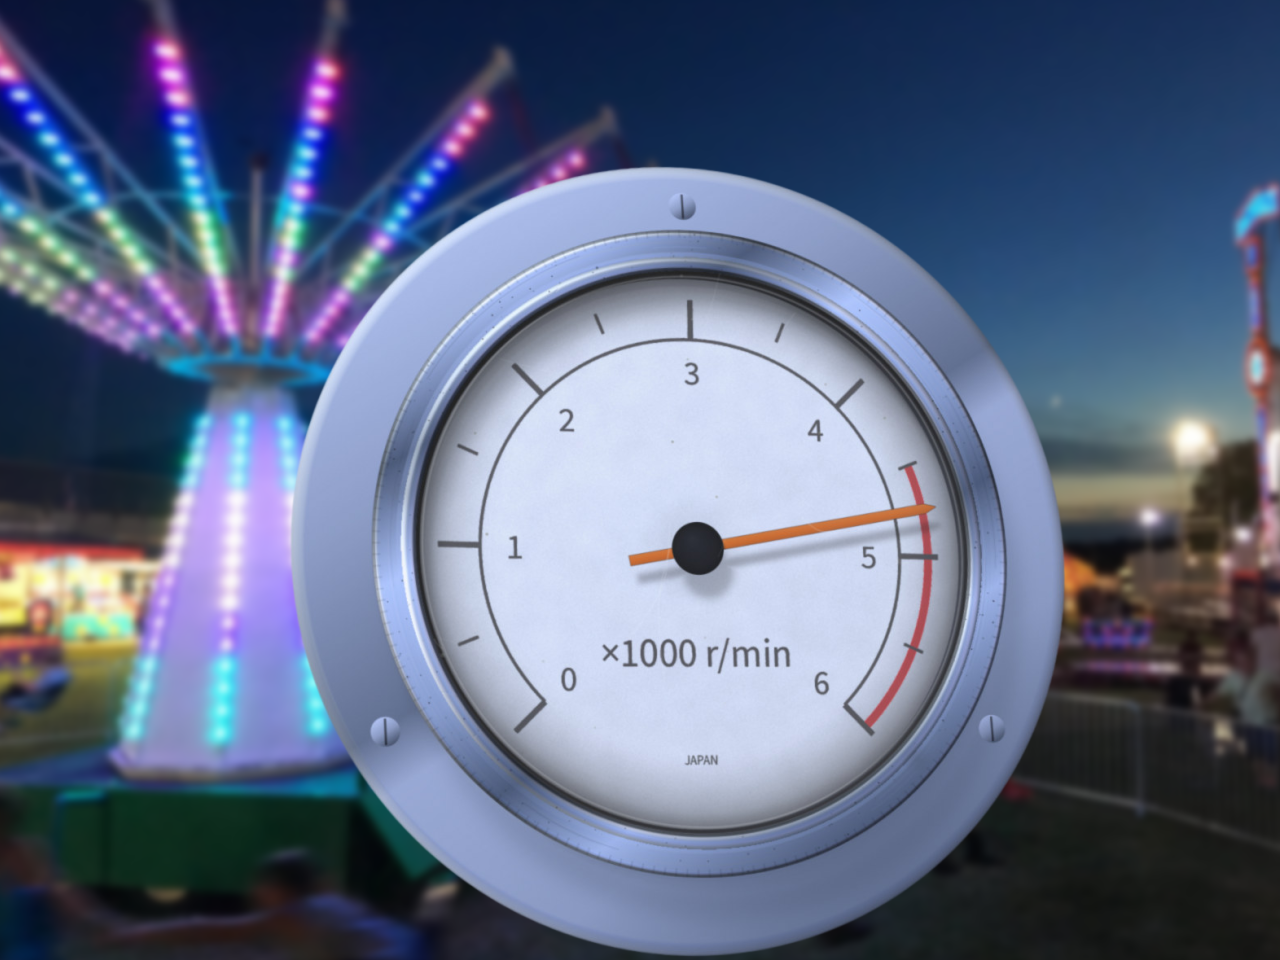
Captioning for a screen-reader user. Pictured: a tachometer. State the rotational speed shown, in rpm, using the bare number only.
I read 4750
